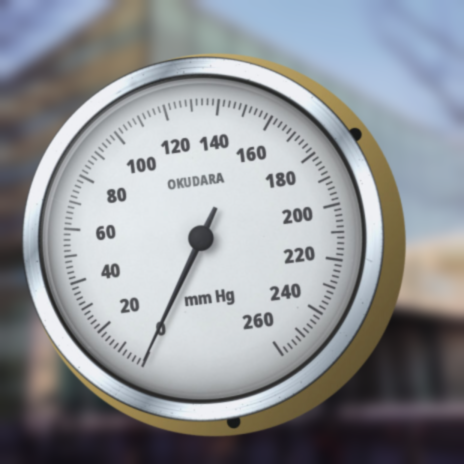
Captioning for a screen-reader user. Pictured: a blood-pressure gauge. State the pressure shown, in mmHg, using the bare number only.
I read 0
